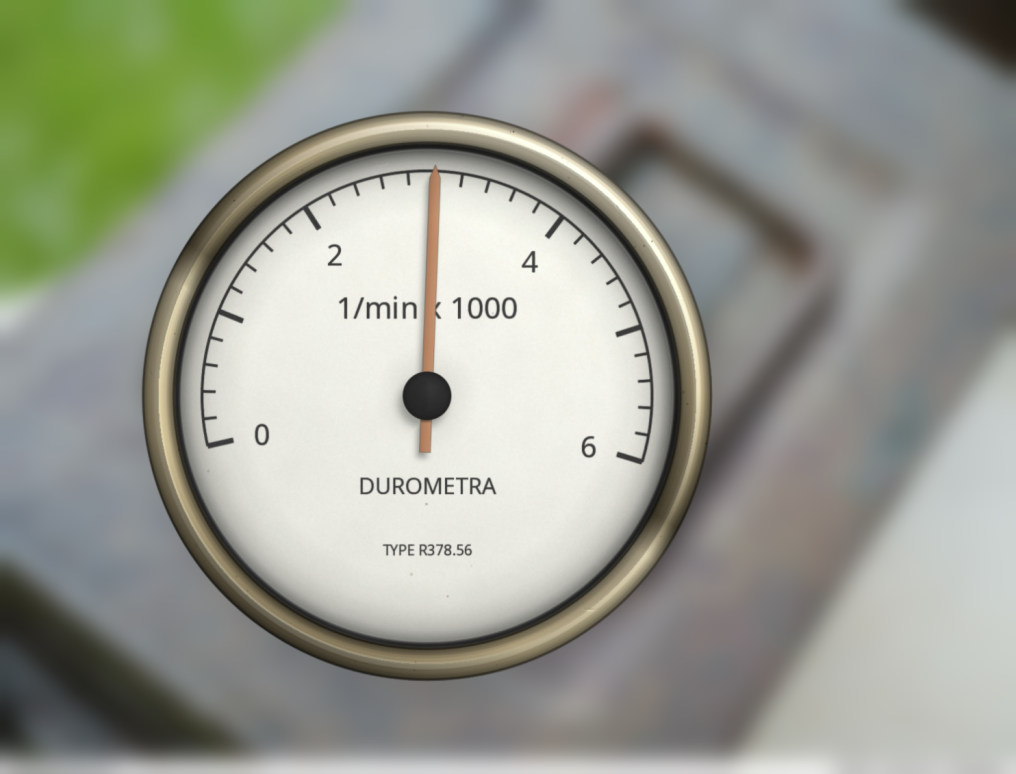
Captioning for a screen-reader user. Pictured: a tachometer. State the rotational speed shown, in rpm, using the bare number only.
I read 3000
